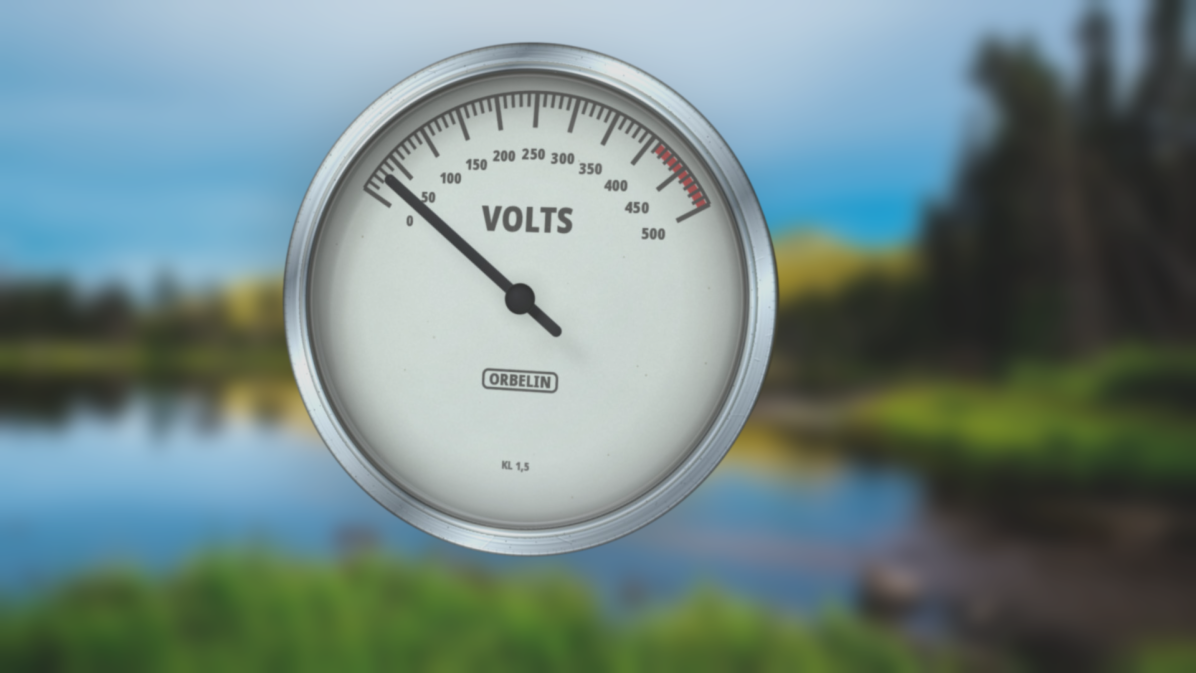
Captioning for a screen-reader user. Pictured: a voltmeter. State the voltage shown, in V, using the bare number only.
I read 30
